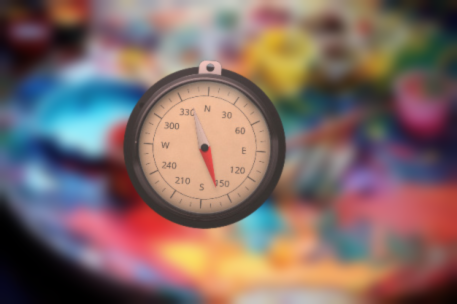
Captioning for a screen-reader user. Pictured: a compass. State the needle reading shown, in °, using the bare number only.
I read 160
